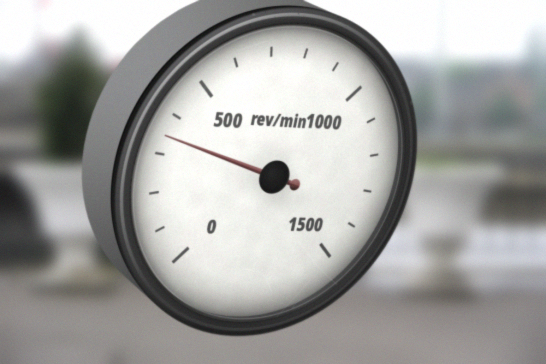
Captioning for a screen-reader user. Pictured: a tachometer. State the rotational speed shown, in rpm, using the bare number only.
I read 350
